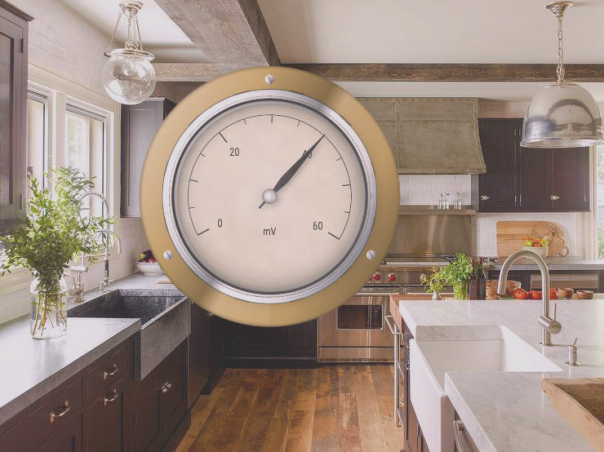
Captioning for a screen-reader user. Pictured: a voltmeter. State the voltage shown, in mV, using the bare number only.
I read 40
